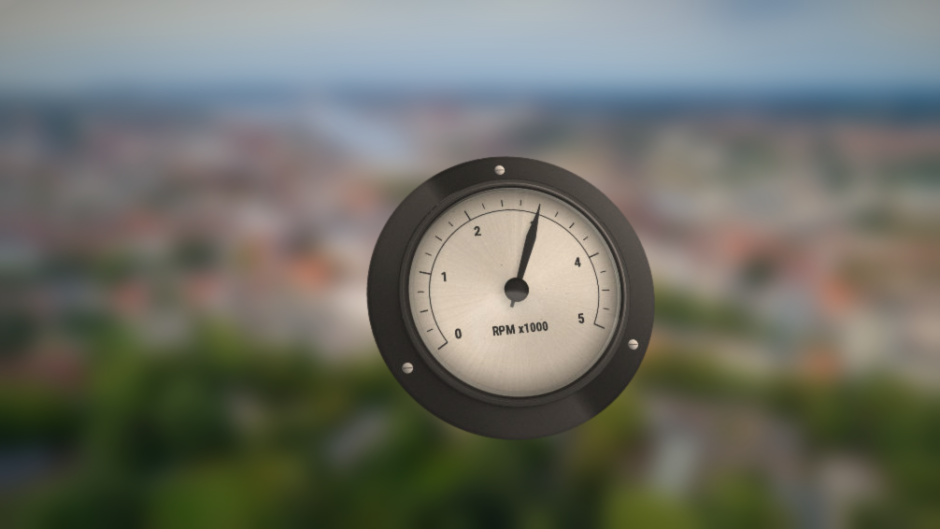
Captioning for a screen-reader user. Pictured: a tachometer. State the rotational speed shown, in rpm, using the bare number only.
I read 3000
